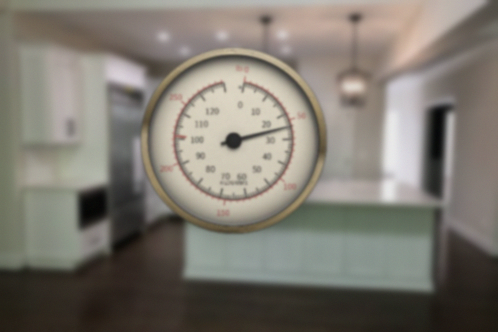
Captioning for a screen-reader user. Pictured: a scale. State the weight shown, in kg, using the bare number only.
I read 25
